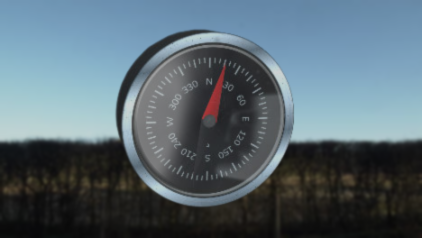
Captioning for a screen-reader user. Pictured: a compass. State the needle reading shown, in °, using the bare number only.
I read 15
